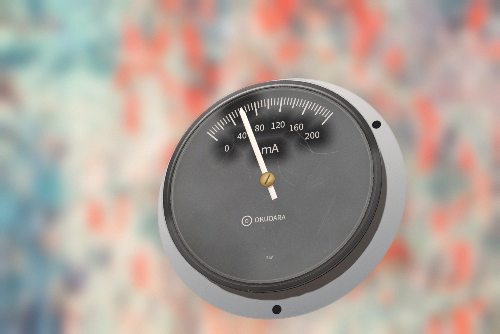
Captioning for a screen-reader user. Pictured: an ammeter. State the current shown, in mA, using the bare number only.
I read 60
